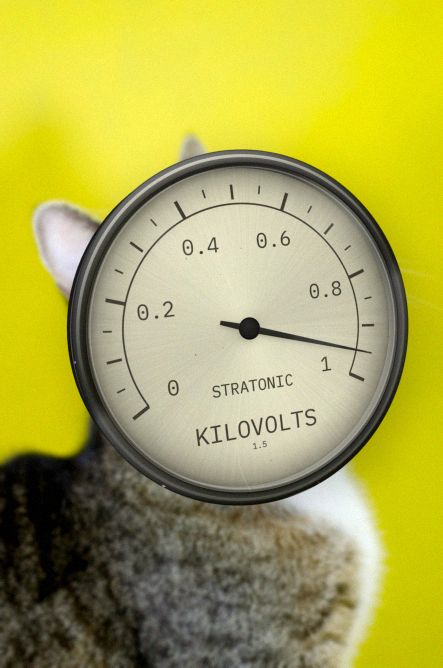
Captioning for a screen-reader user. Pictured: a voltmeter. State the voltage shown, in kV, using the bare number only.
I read 0.95
